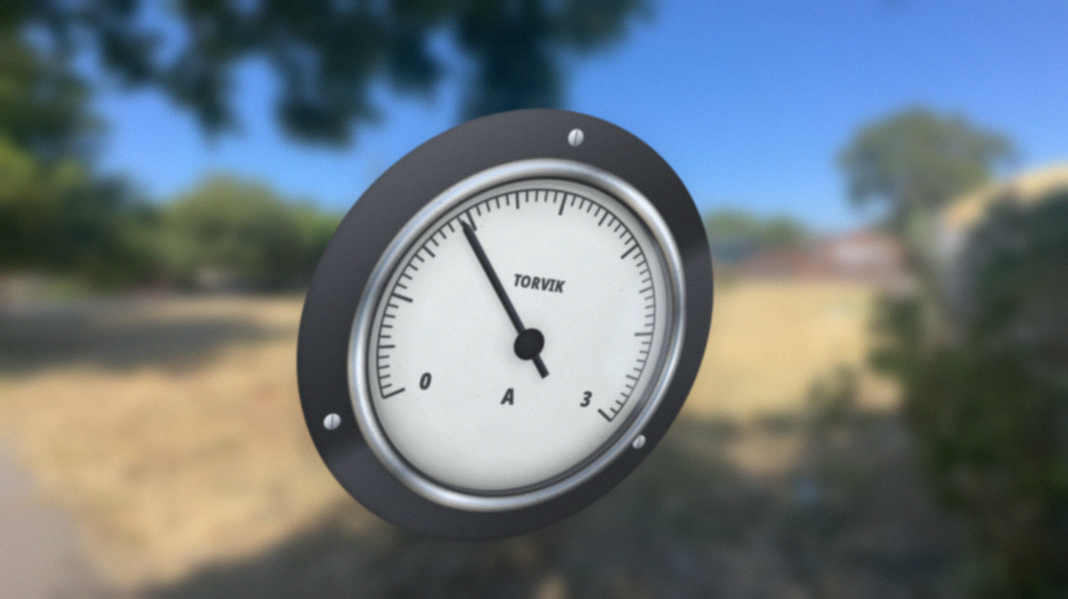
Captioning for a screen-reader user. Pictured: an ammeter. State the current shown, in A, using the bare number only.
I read 0.95
